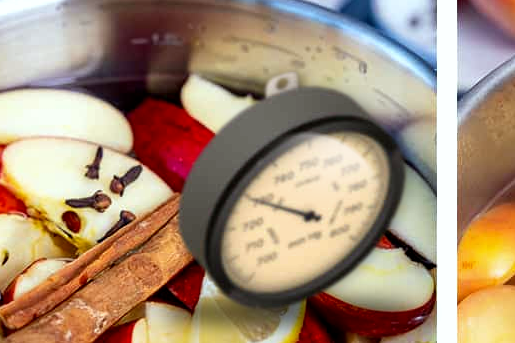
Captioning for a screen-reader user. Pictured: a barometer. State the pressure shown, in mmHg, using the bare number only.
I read 730
